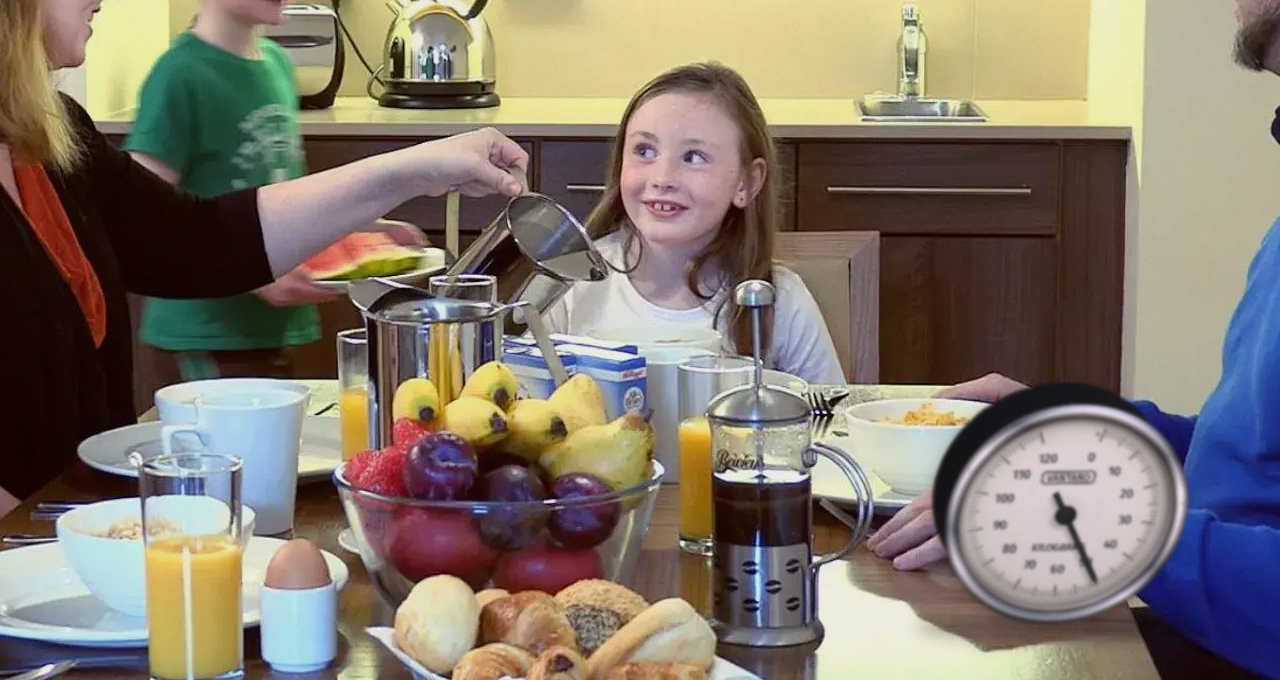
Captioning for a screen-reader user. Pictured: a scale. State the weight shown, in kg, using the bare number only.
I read 50
